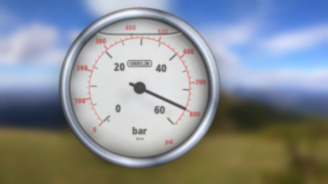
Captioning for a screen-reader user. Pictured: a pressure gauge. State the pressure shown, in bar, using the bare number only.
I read 55
